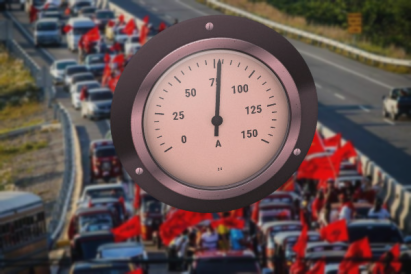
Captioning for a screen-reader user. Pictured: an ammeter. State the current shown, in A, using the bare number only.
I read 77.5
